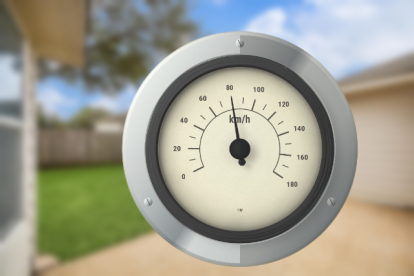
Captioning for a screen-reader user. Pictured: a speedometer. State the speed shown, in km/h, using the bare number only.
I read 80
